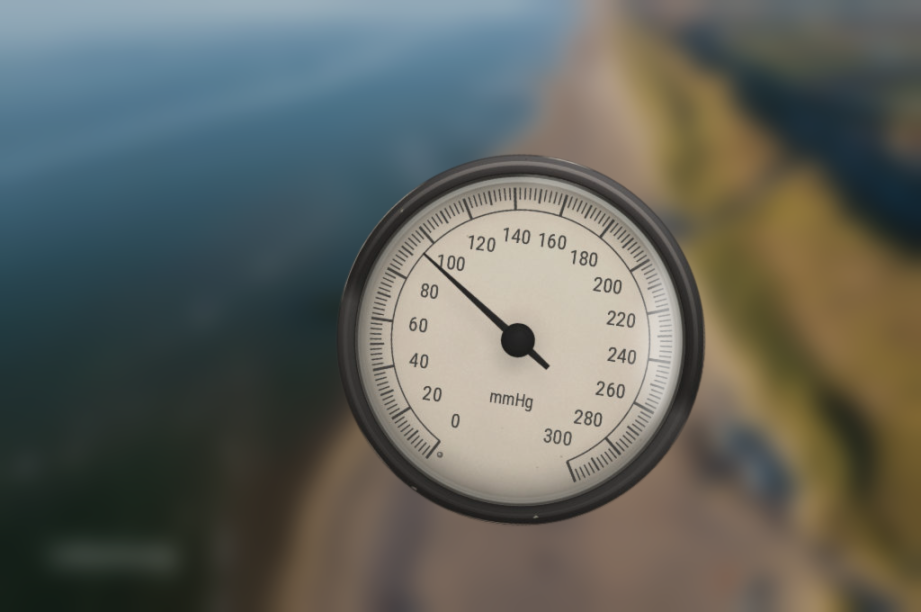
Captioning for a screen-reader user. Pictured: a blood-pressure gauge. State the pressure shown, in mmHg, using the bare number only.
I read 94
